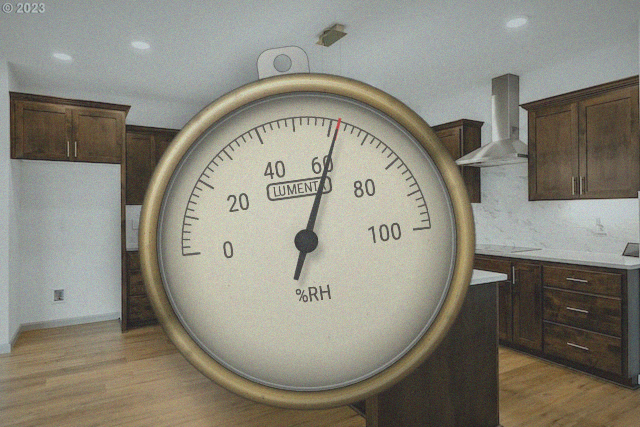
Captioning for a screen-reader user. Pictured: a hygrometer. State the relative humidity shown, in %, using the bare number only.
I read 62
